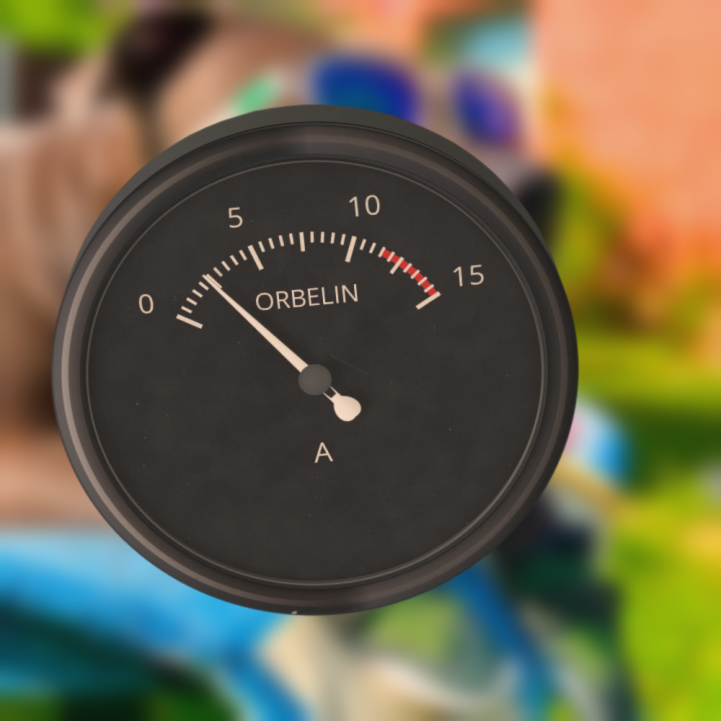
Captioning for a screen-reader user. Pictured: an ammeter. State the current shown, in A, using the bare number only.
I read 2.5
